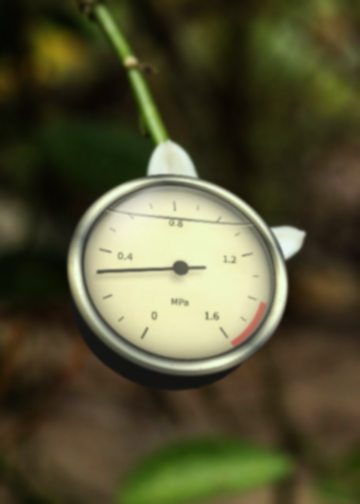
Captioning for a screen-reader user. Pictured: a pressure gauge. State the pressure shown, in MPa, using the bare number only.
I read 0.3
